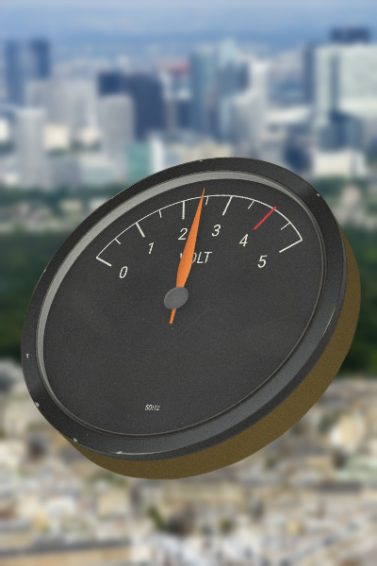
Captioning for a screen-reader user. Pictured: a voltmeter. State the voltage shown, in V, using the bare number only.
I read 2.5
